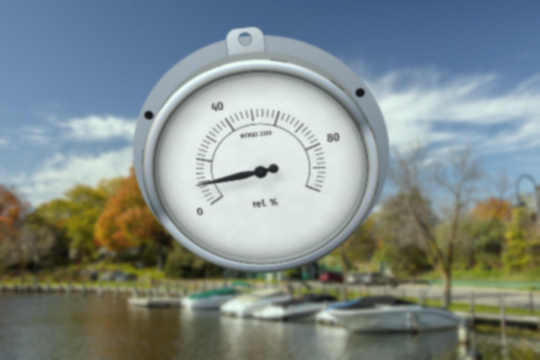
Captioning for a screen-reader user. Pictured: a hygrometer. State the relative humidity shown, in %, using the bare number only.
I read 10
